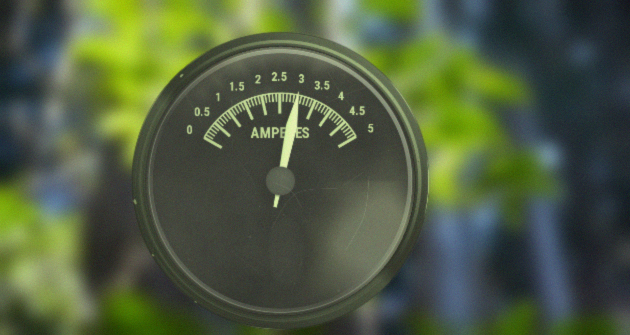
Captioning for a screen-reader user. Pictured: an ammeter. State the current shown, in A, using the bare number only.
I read 3
